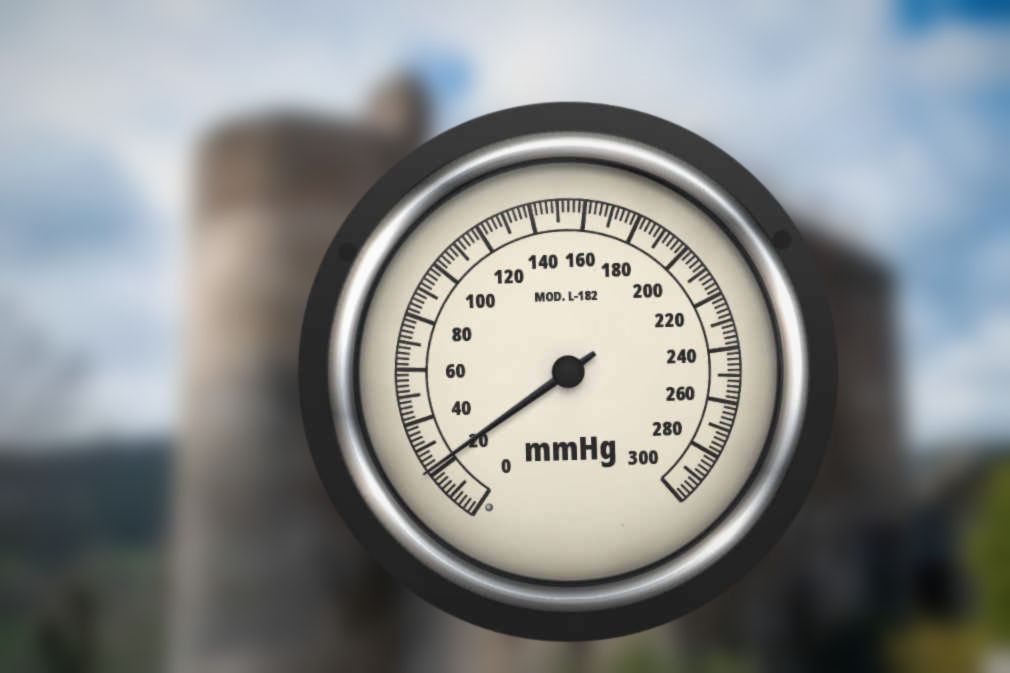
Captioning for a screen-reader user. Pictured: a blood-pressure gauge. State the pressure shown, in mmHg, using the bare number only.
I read 22
